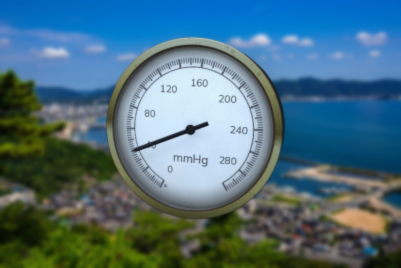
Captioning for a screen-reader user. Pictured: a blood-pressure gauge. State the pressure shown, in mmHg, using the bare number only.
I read 40
